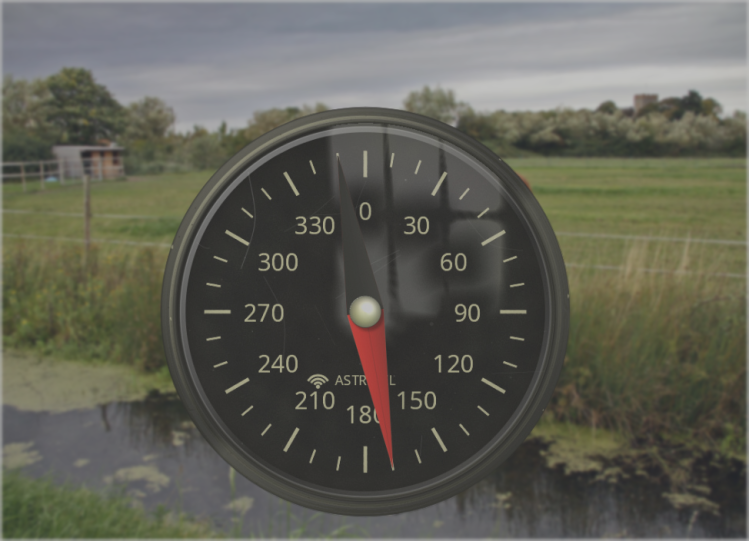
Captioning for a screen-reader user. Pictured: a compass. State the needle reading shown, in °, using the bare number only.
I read 170
